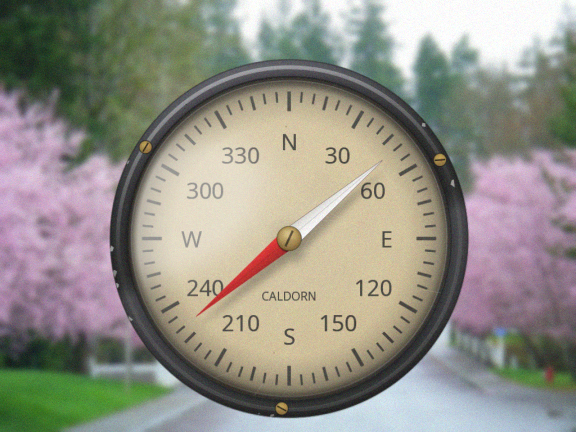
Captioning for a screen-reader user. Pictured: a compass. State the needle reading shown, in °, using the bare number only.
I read 230
